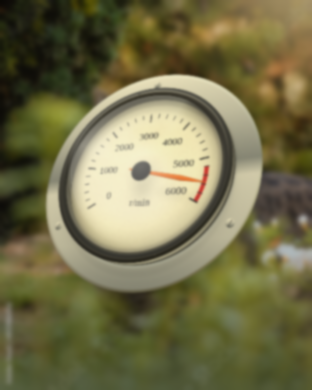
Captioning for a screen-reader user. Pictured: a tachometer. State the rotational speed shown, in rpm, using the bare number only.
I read 5600
